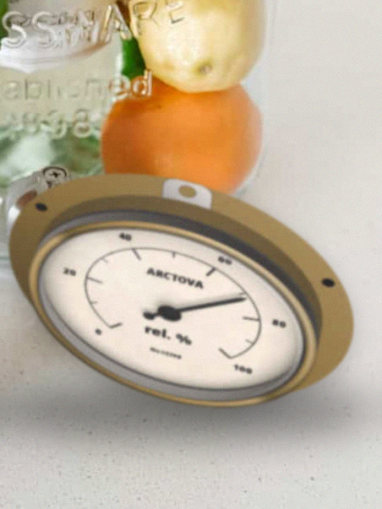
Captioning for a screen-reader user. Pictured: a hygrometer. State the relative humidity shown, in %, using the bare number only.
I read 70
